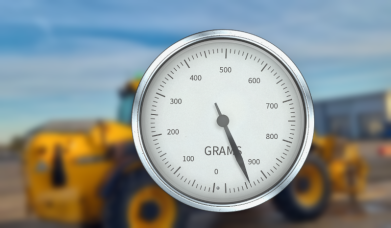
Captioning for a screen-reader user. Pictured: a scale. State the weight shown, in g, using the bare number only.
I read 940
